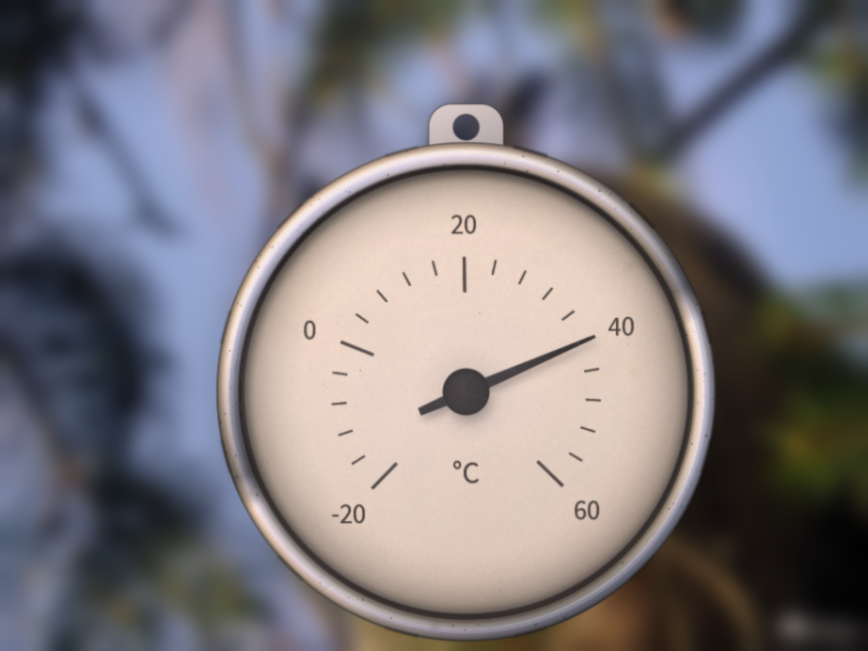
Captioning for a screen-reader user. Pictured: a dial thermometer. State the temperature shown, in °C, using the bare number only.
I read 40
